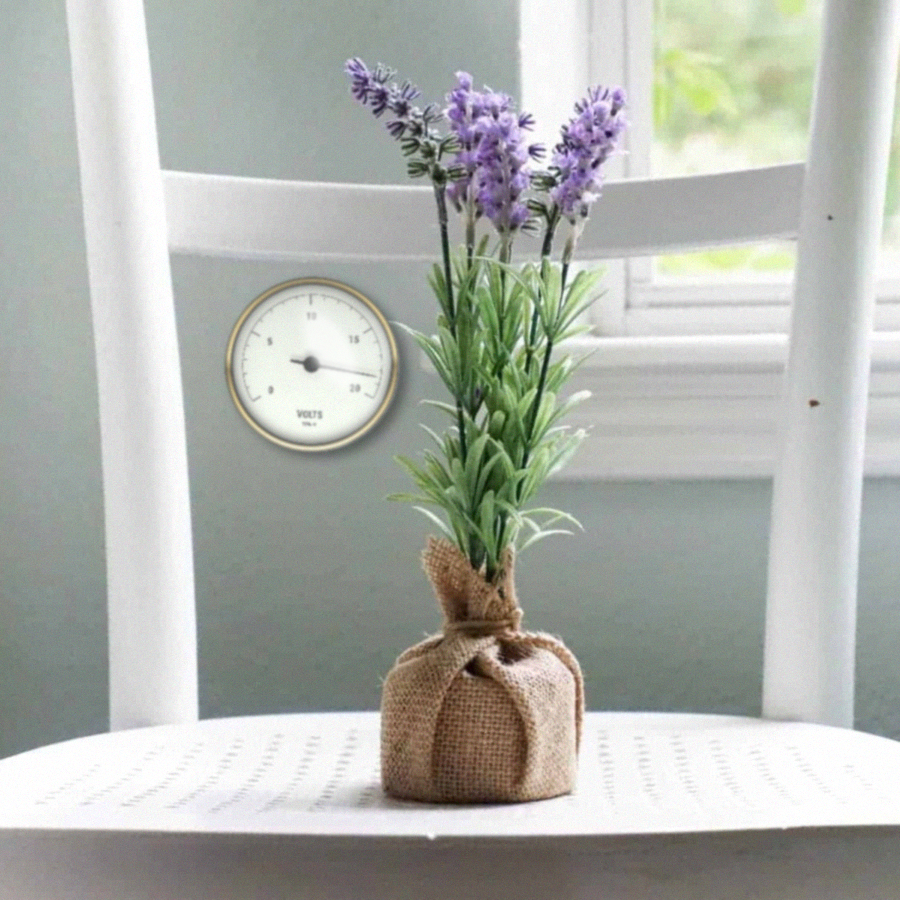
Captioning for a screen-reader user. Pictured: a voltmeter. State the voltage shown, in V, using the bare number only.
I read 18.5
